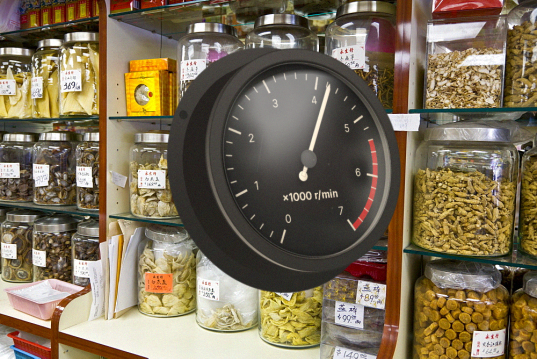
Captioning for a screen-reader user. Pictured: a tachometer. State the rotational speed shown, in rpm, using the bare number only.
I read 4200
